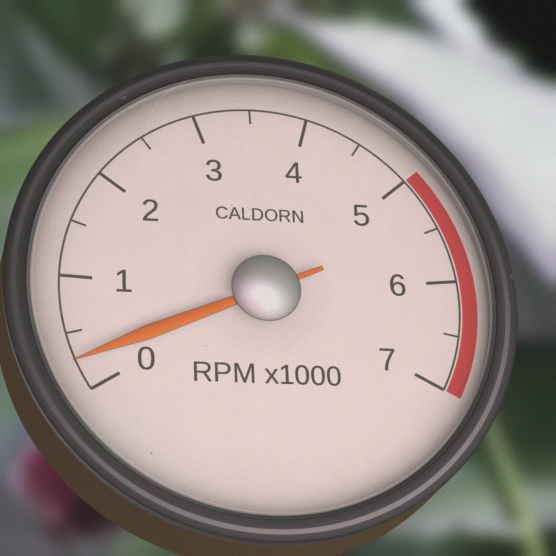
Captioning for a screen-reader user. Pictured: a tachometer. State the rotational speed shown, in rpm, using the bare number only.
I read 250
